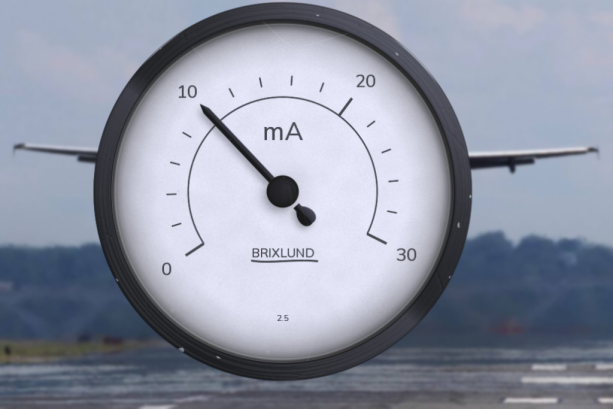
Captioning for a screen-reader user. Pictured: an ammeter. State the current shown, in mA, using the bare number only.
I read 10
